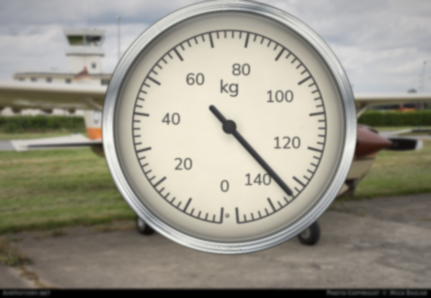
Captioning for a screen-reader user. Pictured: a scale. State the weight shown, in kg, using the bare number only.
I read 134
